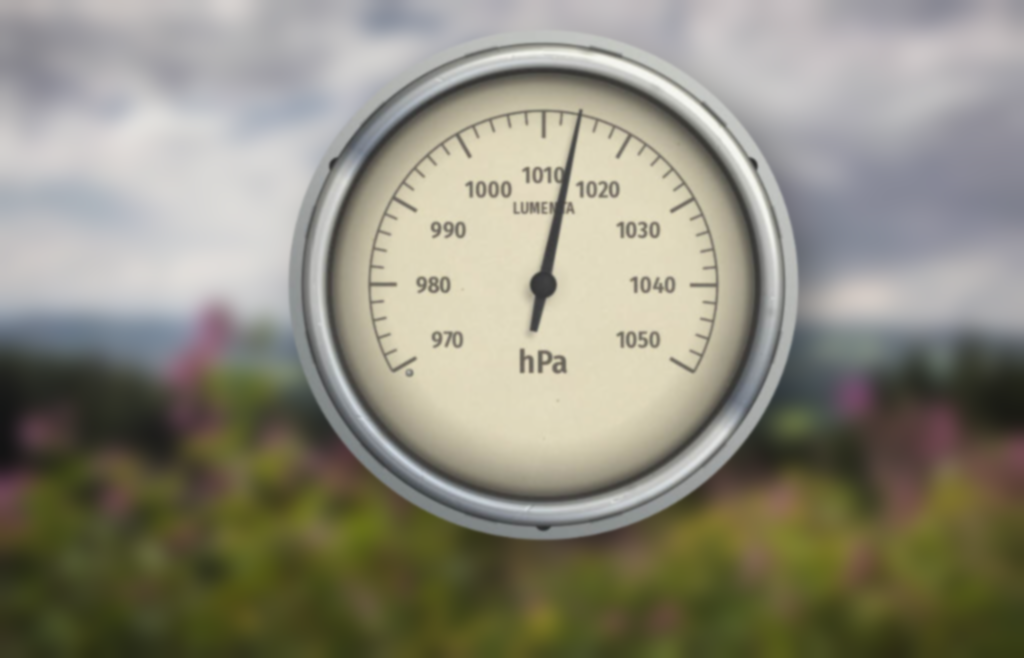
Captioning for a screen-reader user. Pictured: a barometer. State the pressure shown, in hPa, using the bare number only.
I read 1014
